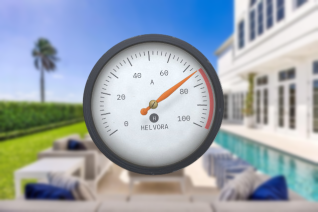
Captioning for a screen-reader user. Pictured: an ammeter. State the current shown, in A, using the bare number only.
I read 74
